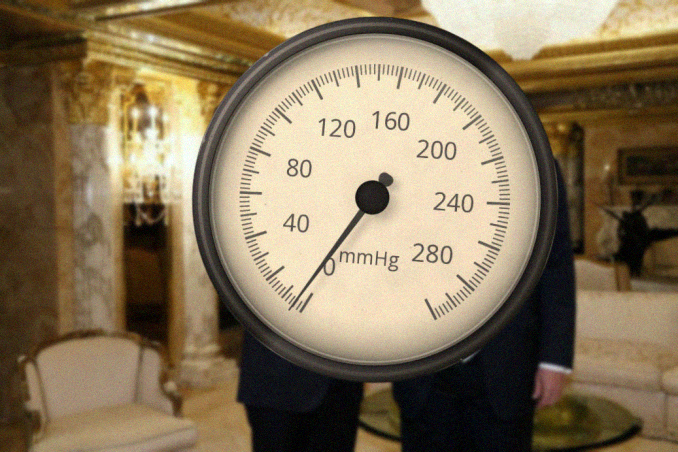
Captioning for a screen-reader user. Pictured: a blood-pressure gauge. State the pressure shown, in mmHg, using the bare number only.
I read 4
